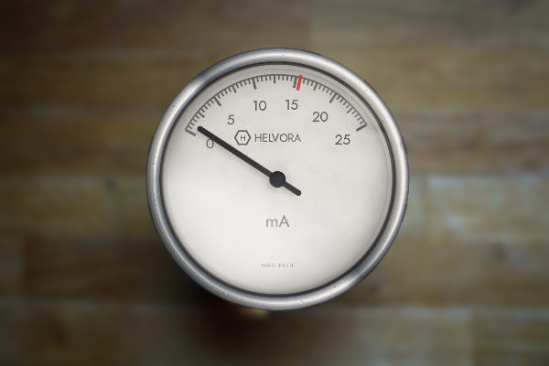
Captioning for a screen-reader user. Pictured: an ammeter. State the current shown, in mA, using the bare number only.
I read 1
